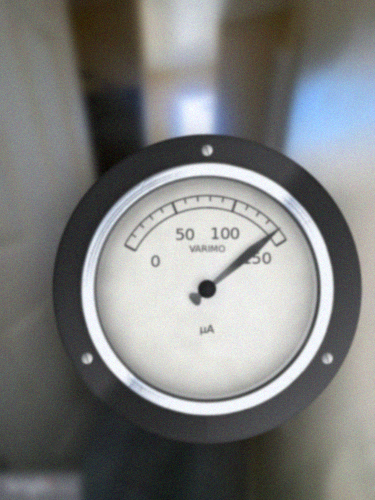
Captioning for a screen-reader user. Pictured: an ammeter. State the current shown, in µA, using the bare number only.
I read 140
